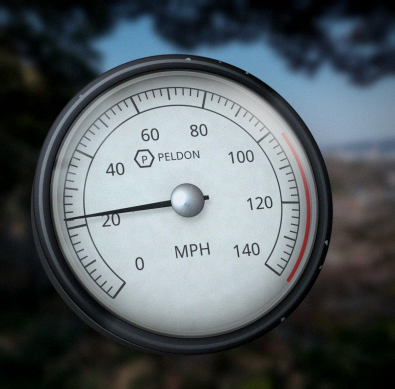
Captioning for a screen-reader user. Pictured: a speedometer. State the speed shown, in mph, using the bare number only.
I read 22
